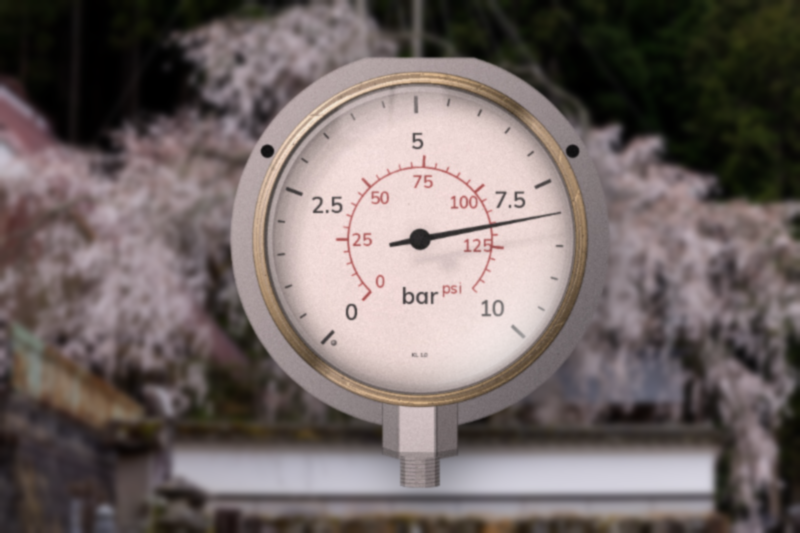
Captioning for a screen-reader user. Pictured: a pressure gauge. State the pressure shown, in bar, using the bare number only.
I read 8
